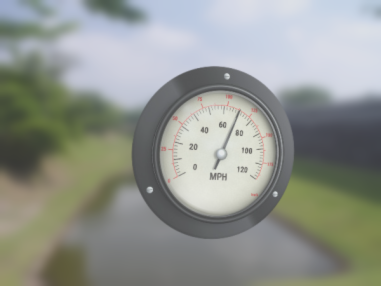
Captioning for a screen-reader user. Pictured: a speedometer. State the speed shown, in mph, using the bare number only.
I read 70
